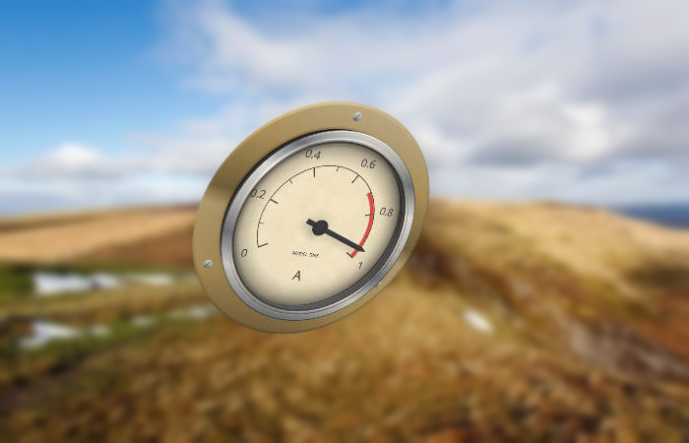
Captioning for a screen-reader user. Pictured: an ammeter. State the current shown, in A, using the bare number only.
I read 0.95
